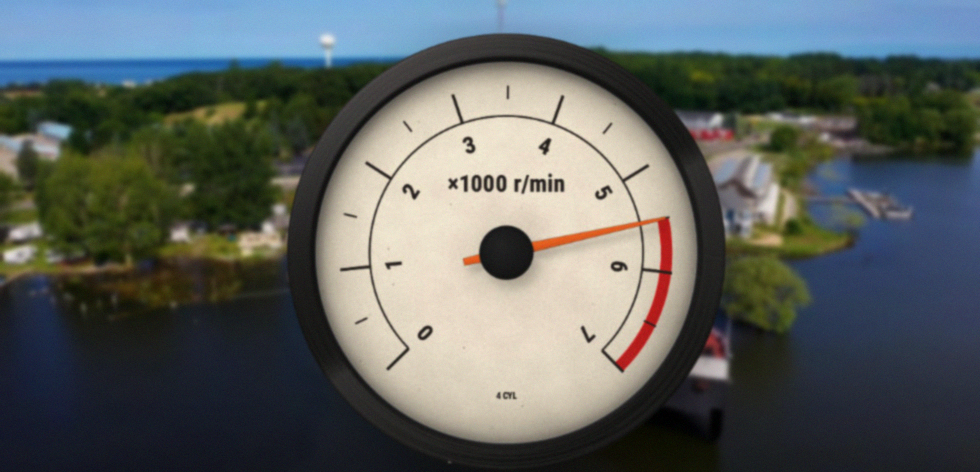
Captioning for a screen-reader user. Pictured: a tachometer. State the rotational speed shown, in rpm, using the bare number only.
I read 5500
